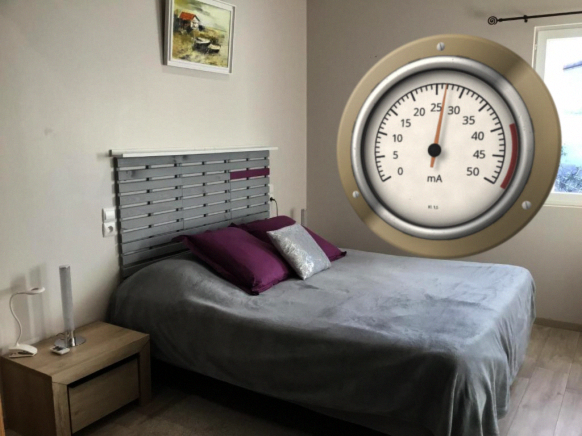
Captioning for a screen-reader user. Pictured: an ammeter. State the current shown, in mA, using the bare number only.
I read 27
